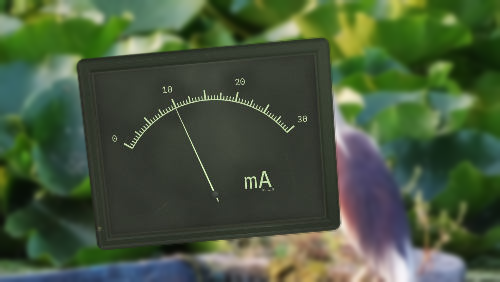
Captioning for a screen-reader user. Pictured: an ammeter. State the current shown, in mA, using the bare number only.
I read 10
